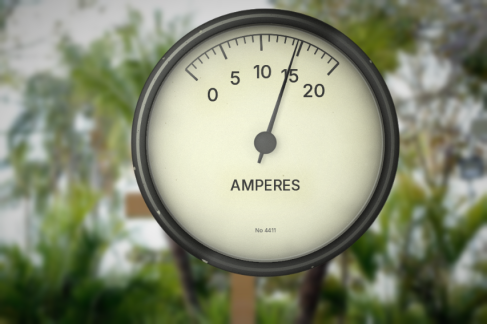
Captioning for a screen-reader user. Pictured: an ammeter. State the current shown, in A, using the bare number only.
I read 14.5
